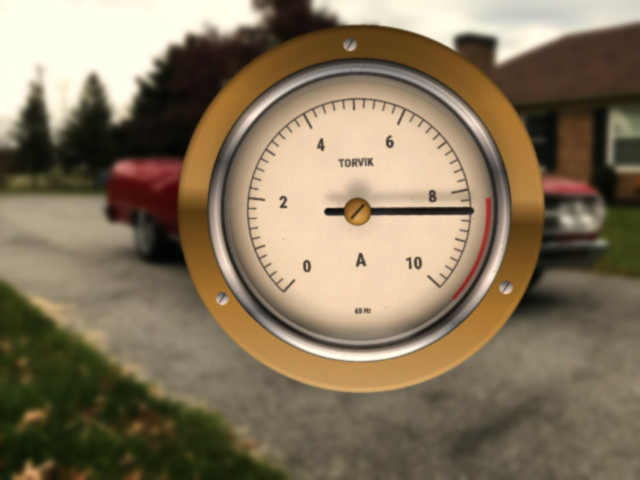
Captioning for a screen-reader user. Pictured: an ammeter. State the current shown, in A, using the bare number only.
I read 8.4
